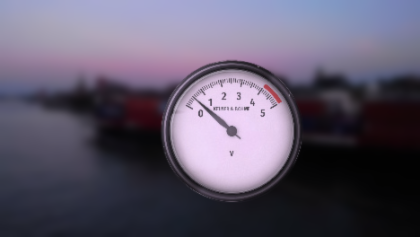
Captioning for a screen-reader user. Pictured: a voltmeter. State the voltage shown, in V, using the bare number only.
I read 0.5
